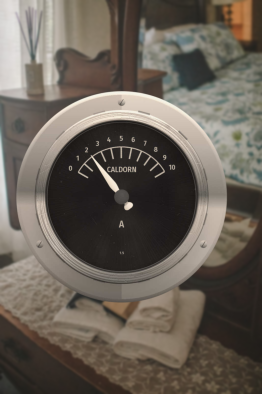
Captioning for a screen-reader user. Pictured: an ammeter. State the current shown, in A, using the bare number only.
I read 2
